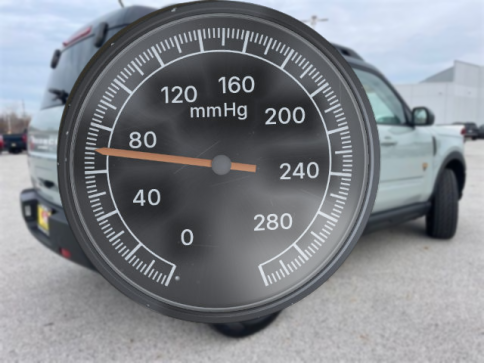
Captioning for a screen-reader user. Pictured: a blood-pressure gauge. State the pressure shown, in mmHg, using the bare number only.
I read 70
